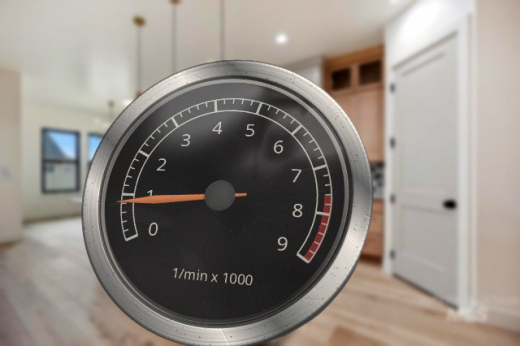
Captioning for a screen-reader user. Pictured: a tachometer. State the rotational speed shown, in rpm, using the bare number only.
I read 800
